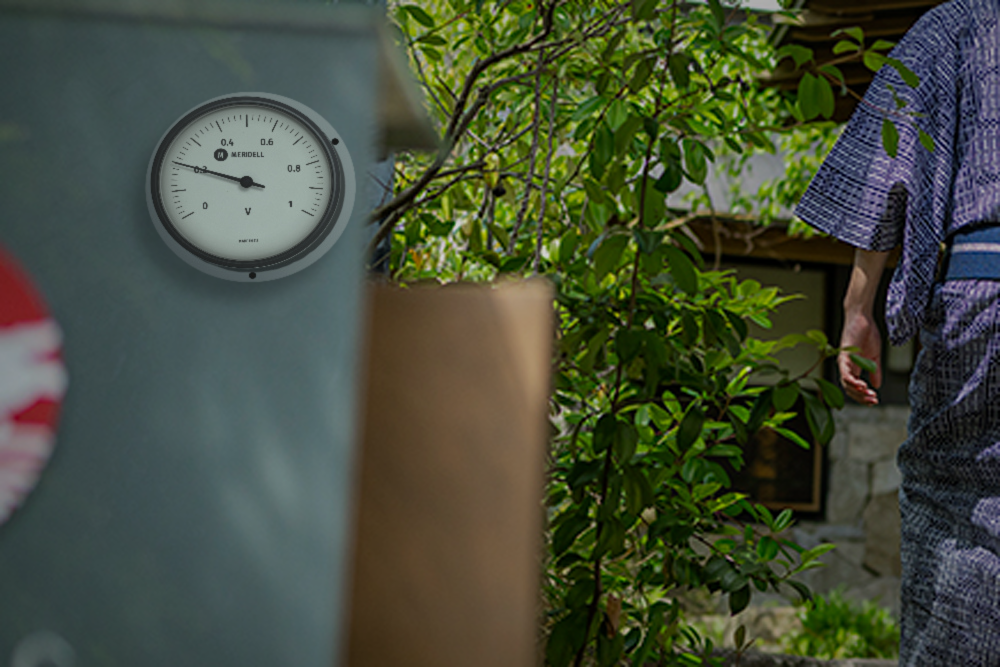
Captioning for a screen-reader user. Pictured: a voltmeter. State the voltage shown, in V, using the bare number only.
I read 0.2
